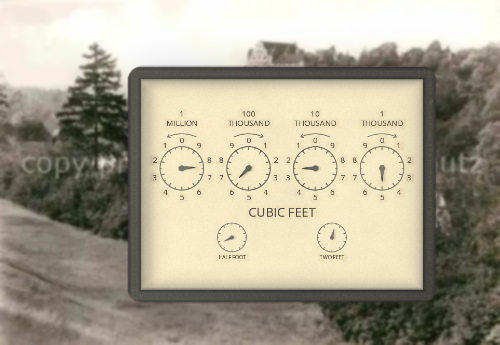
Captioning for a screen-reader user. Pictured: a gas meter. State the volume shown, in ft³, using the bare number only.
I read 762500
